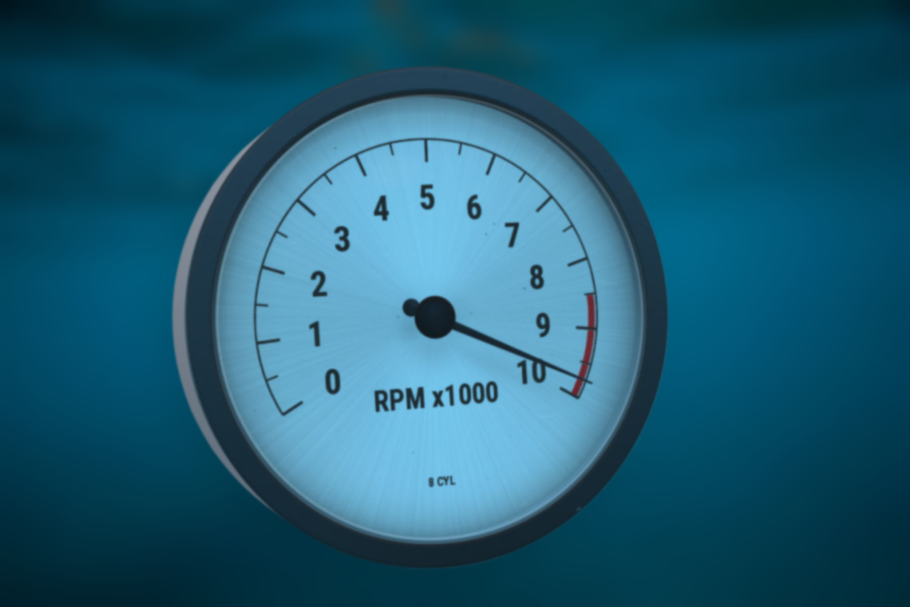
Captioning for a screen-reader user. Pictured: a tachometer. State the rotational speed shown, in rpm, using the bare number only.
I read 9750
